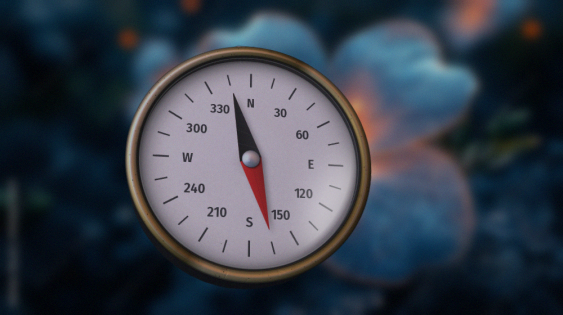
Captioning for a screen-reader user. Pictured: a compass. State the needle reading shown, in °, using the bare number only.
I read 165
